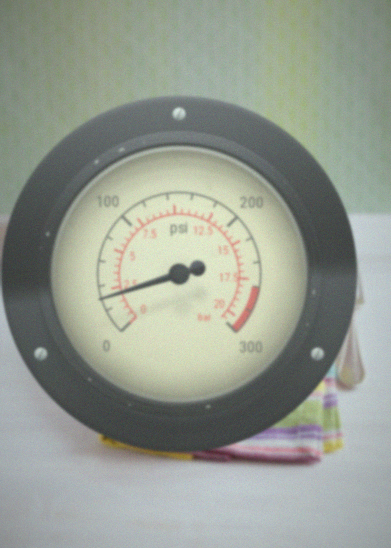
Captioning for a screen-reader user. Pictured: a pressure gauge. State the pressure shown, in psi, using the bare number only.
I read 30
